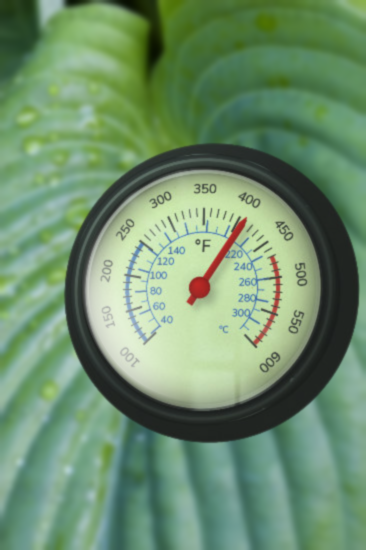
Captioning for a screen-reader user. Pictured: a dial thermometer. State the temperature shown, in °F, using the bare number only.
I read 410
